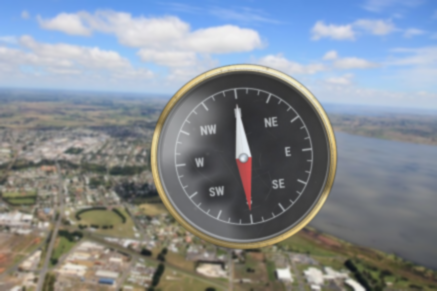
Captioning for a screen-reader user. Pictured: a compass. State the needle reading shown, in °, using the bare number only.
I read 180
